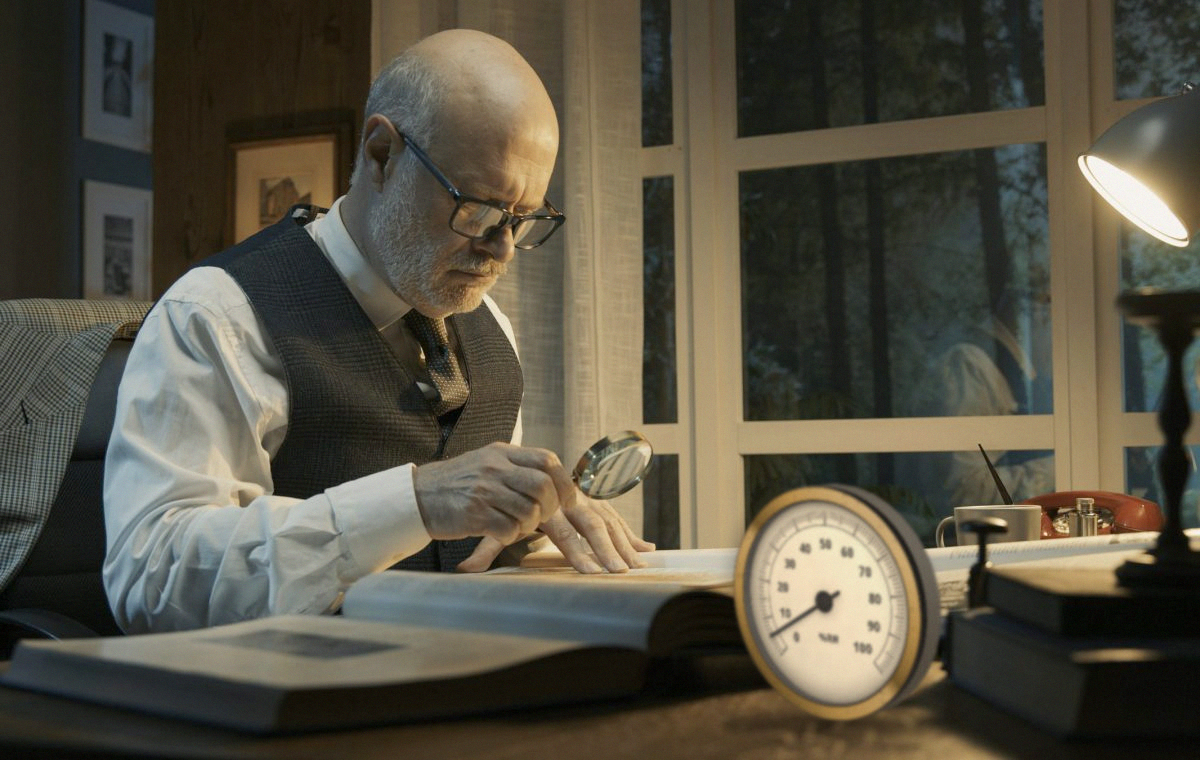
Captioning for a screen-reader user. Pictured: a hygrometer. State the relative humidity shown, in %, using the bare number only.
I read 5
